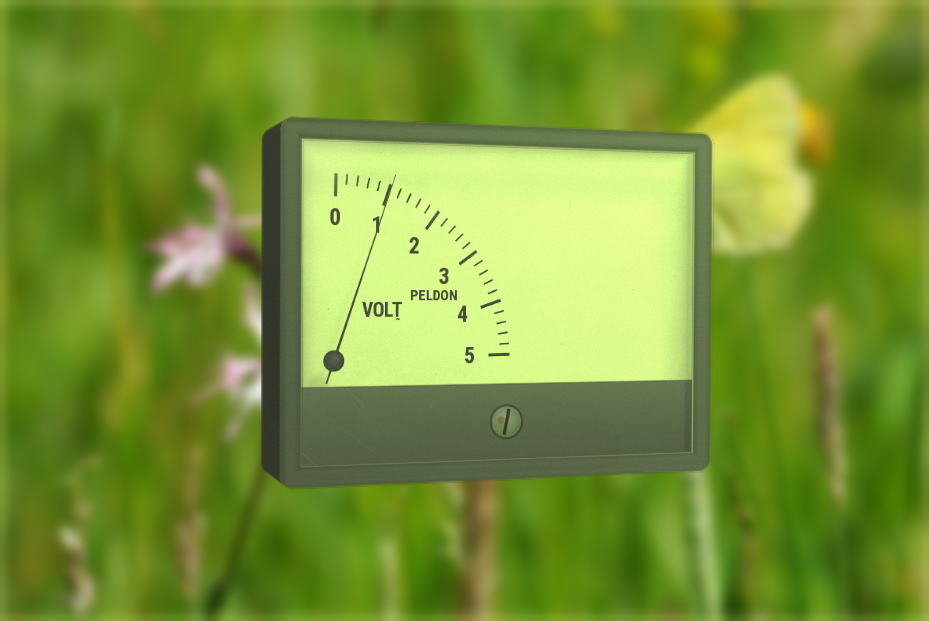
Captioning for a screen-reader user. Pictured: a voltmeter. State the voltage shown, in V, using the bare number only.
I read 1
